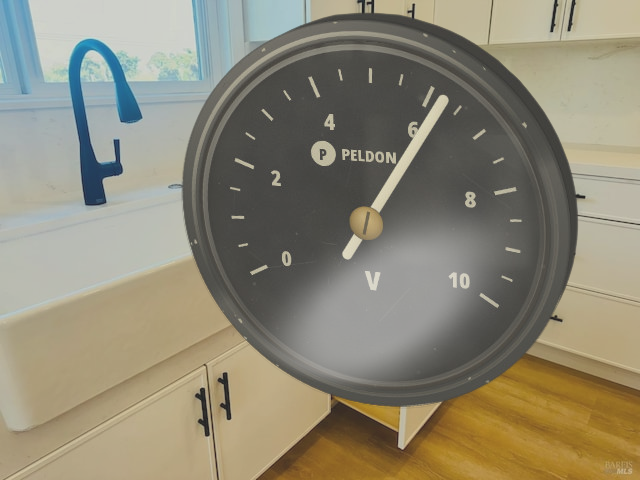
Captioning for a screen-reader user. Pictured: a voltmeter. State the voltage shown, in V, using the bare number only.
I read 6.25
